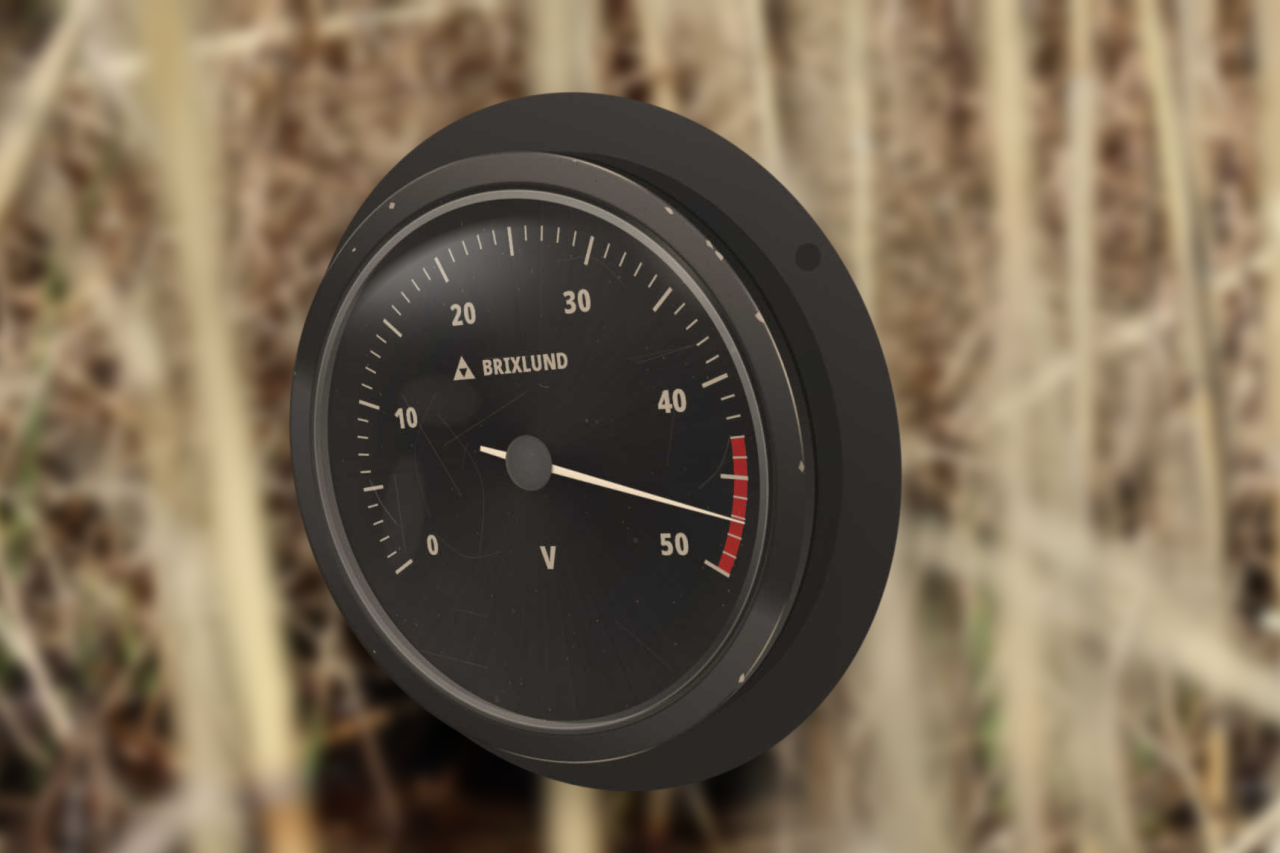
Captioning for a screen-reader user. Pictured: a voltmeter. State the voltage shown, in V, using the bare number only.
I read 47
